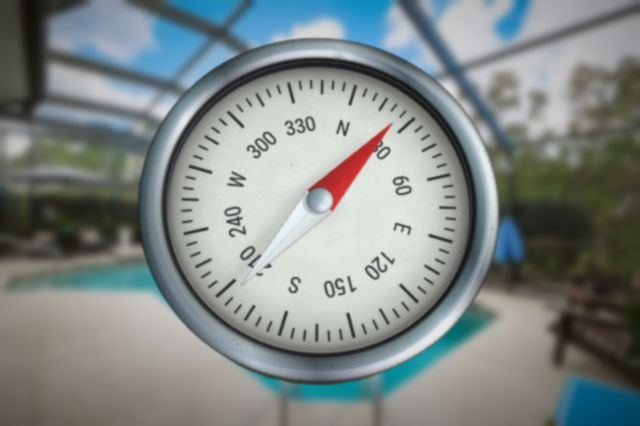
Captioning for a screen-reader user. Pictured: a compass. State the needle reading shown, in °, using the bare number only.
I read 25
